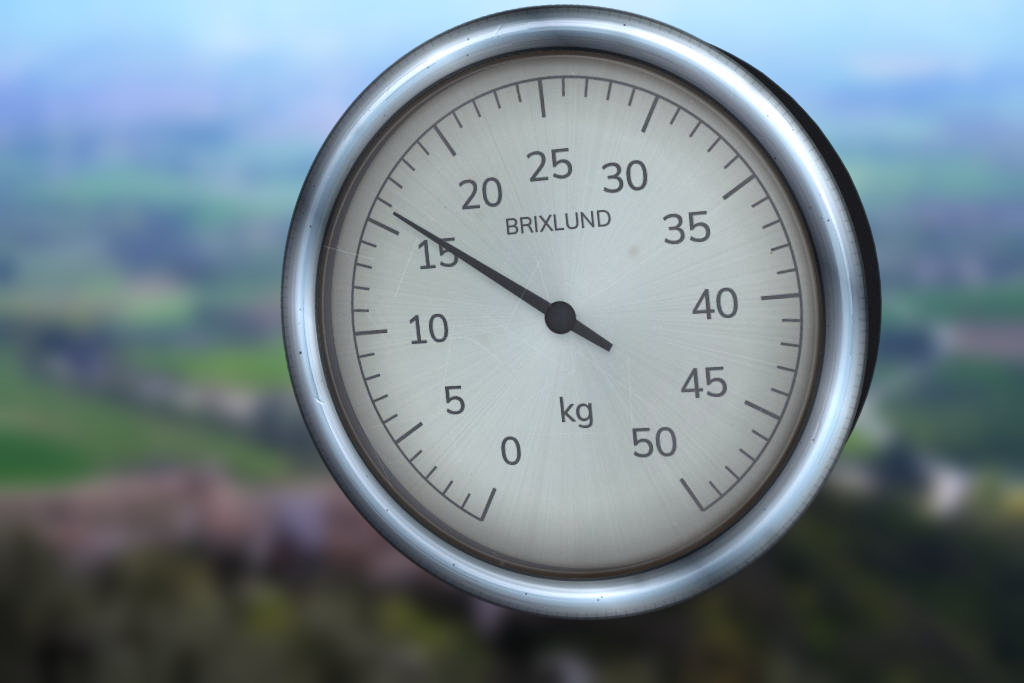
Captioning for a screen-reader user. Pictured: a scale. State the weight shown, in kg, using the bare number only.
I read 16
